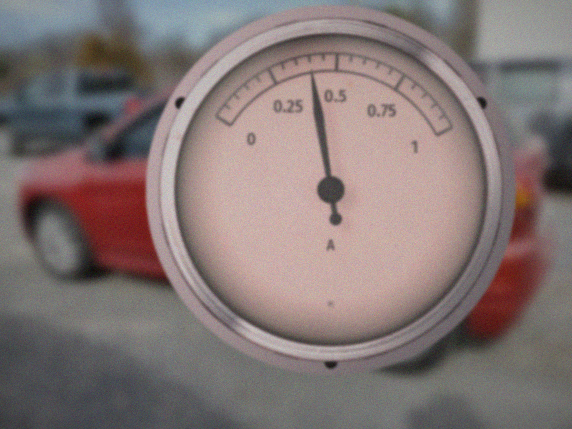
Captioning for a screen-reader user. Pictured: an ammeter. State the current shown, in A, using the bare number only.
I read 0.4
